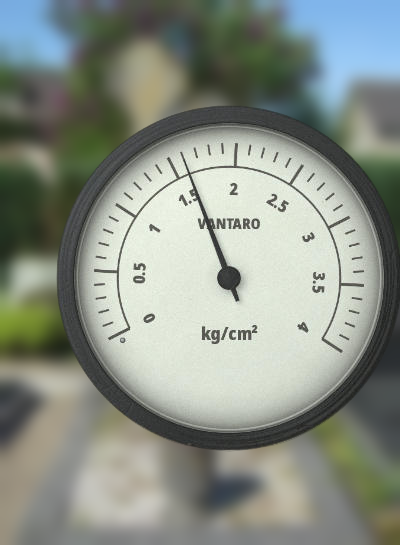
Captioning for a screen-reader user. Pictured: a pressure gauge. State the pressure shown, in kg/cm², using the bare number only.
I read 1.6
